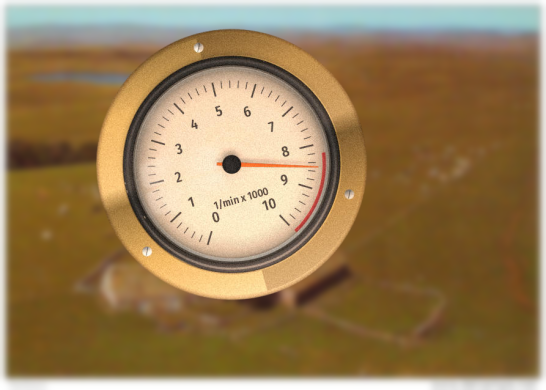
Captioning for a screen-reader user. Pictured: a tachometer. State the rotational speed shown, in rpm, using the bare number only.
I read 8500
